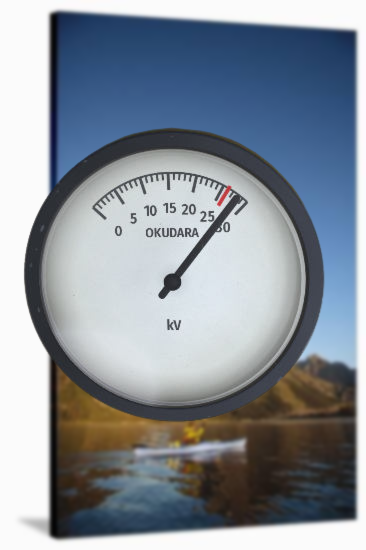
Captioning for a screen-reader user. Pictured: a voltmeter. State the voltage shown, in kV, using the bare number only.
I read 28
